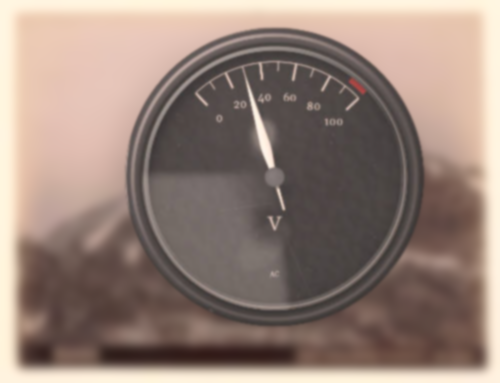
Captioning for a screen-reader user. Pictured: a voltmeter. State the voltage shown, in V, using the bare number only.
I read 30
